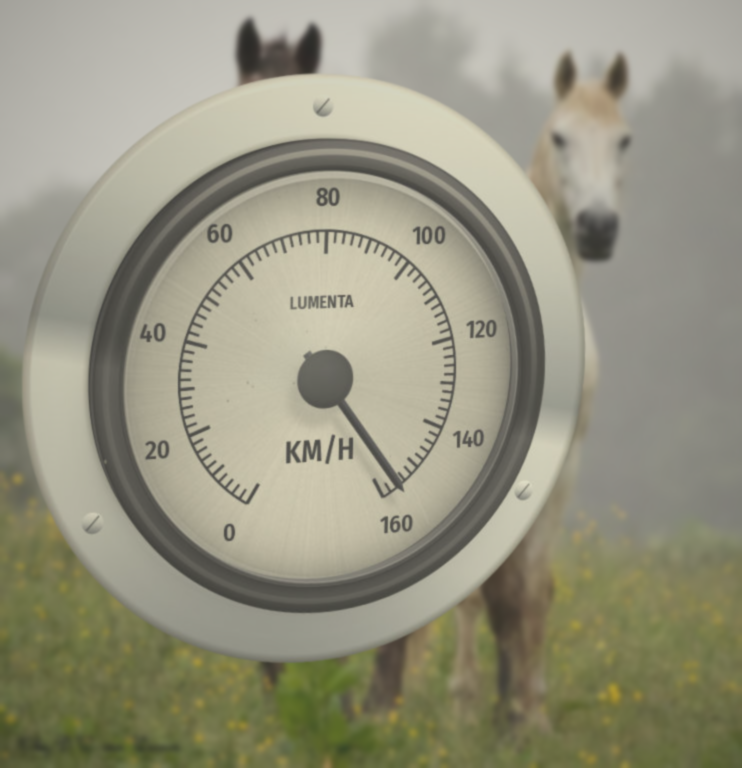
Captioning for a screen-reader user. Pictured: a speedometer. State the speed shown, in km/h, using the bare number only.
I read 156
